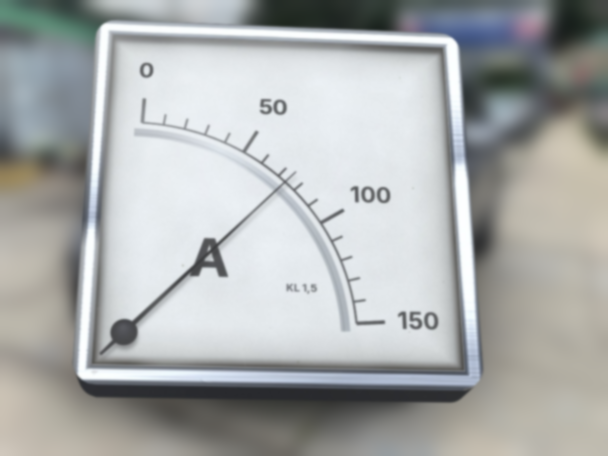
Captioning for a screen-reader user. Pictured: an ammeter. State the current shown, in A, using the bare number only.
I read 75
